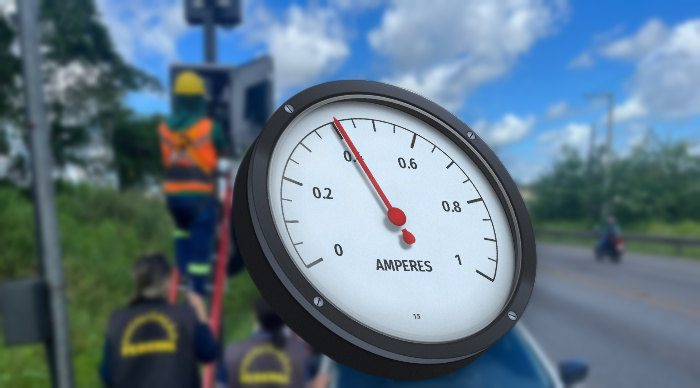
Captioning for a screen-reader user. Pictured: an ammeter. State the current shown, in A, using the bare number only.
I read 0.4
